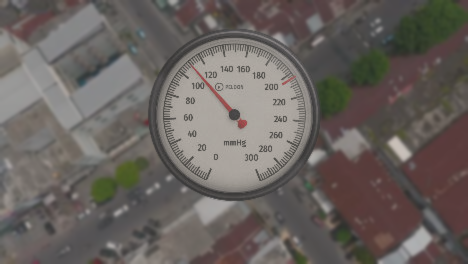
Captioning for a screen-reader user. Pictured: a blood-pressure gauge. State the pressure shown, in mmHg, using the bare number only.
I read 110
